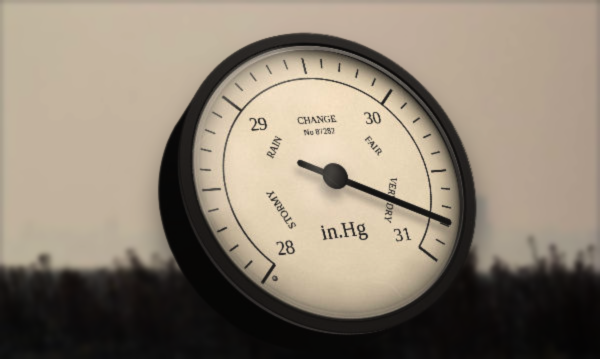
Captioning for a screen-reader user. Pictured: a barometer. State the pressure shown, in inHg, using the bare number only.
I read 30.8
